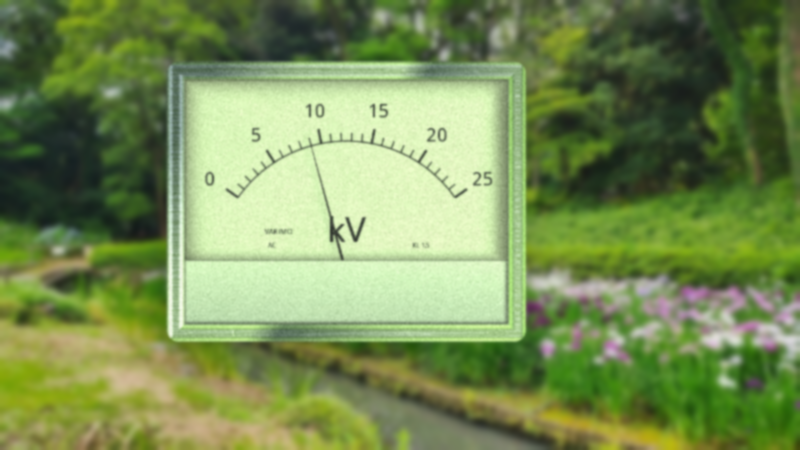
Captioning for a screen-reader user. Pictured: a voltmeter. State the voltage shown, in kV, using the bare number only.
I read 9
